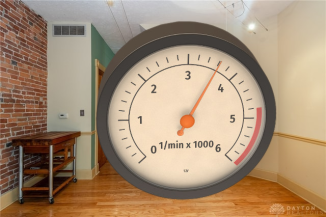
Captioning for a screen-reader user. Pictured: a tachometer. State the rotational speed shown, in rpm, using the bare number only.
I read 3600
